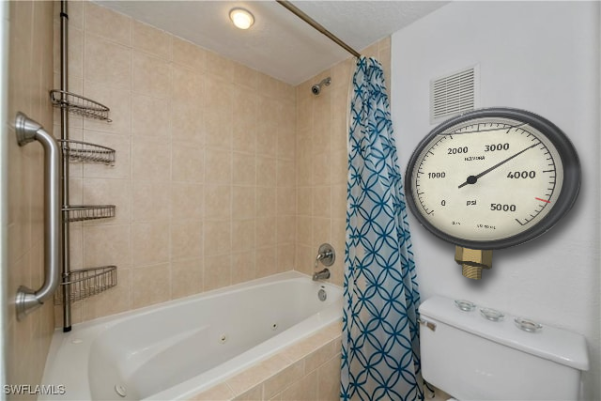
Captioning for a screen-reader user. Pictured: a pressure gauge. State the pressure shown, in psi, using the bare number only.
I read 3500
